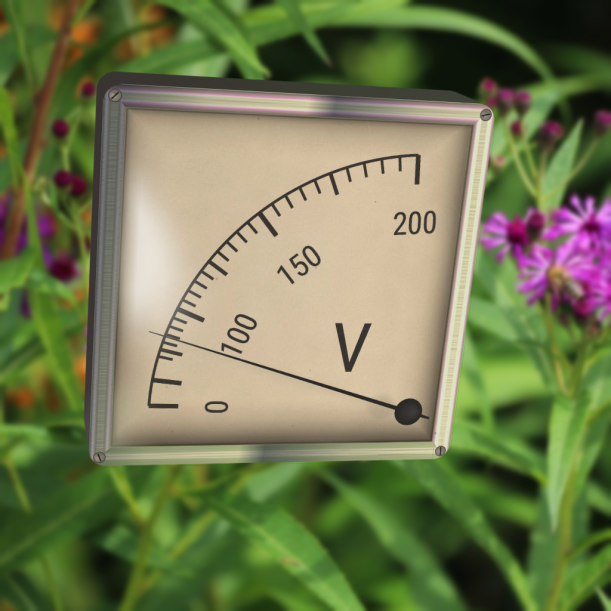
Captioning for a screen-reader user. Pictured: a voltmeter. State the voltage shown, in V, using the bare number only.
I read 85
